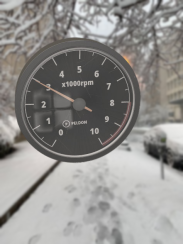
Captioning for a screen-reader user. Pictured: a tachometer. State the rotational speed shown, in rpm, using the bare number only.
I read 3000
